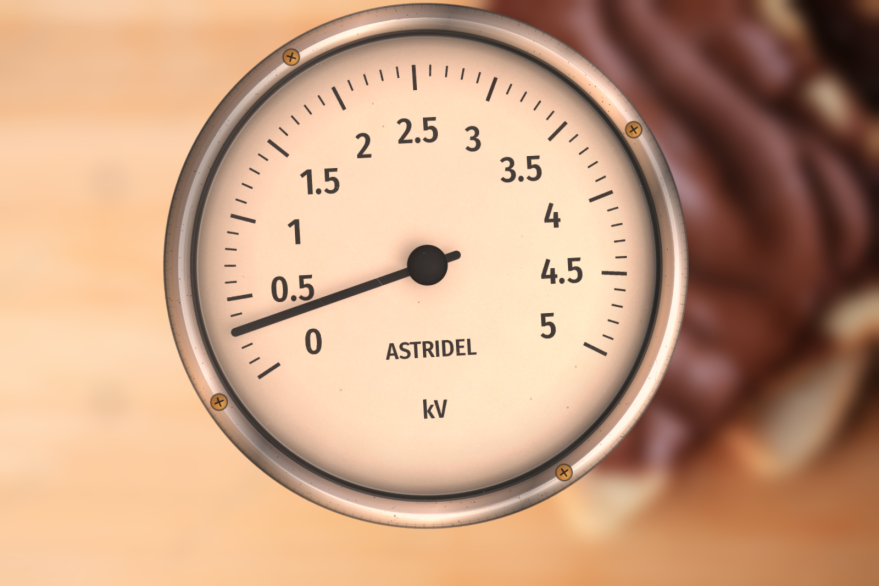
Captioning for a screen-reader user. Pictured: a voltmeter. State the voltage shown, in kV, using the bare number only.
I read 0.3
